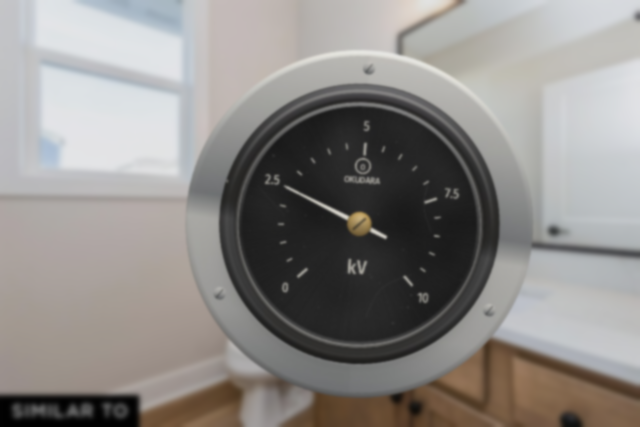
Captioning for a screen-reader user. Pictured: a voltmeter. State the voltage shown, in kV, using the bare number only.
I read 2.5
